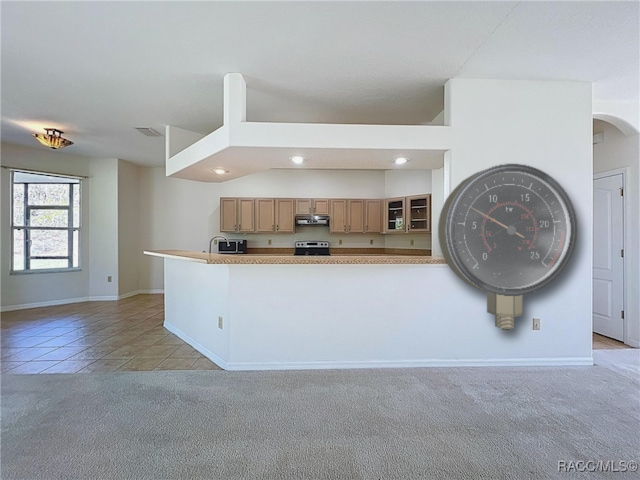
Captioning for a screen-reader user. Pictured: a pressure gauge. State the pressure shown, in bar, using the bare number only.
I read 7
